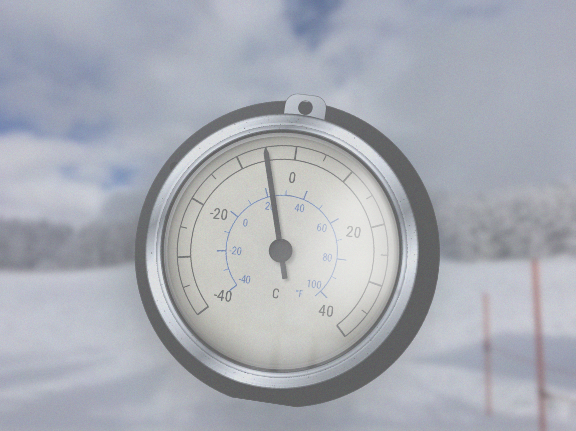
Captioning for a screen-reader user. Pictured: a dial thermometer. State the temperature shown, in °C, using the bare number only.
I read -5
